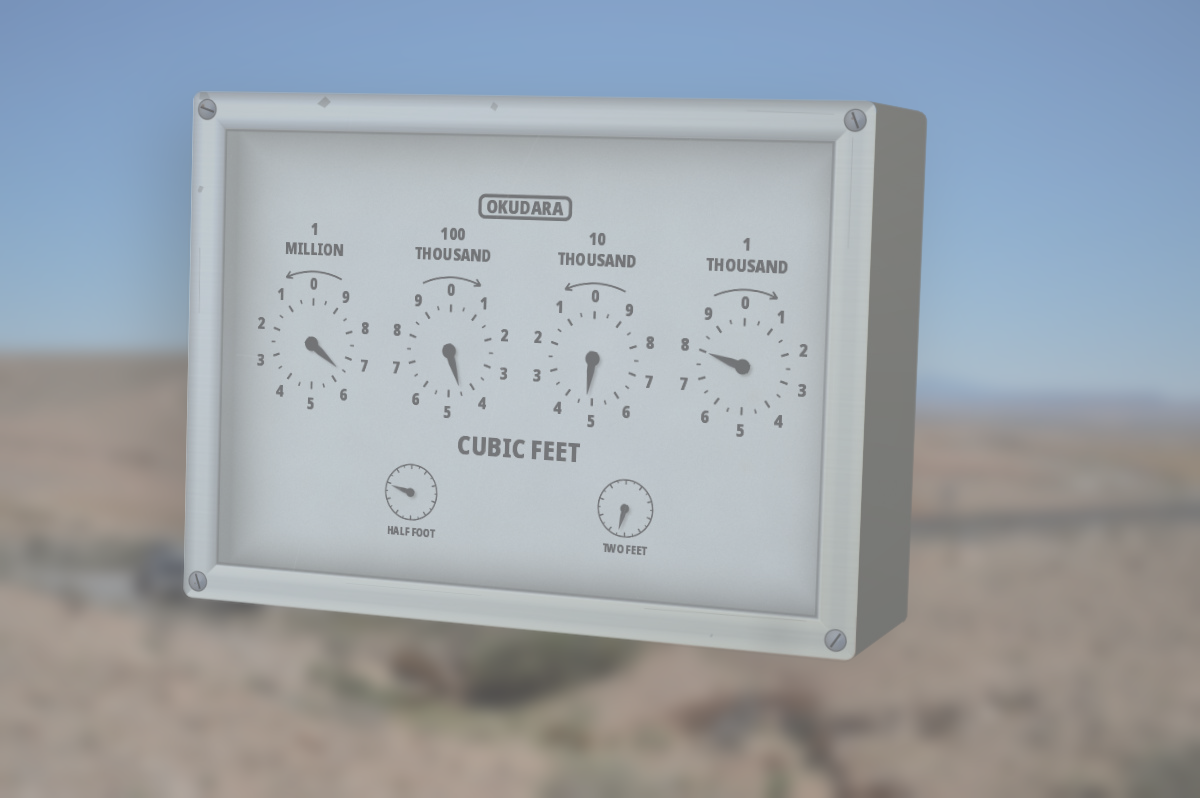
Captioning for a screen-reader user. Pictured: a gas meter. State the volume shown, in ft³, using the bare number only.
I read 644800
